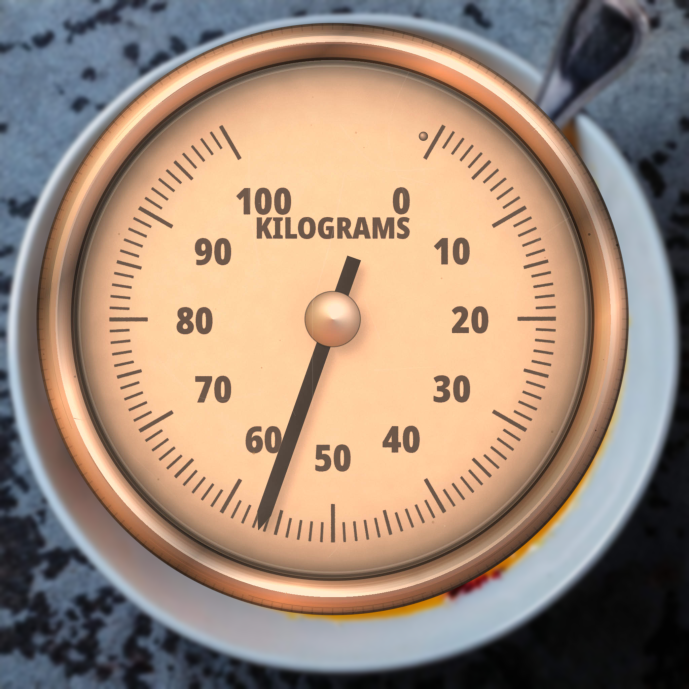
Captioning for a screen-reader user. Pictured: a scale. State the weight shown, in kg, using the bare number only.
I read 56.5
